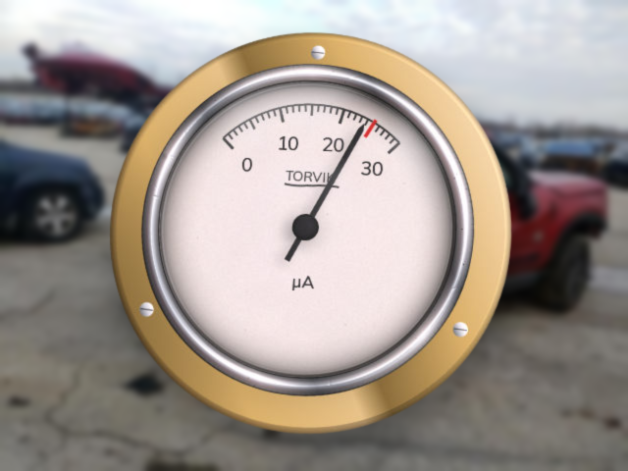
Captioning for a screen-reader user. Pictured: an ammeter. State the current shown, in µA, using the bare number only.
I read 24
